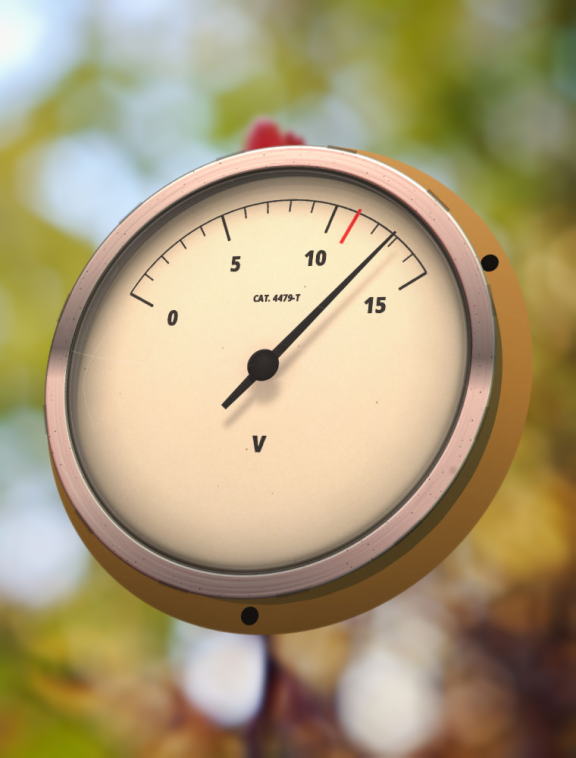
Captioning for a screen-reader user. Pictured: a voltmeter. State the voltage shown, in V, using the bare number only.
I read 13
